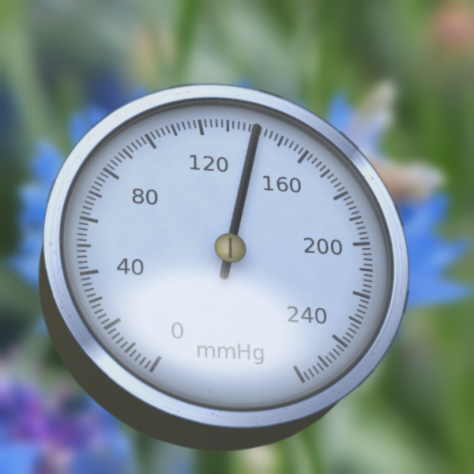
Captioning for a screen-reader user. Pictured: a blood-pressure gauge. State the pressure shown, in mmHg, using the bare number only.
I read 140
